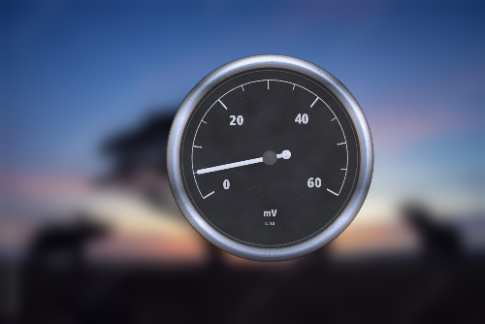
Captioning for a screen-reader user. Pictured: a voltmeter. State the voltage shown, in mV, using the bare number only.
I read 5
